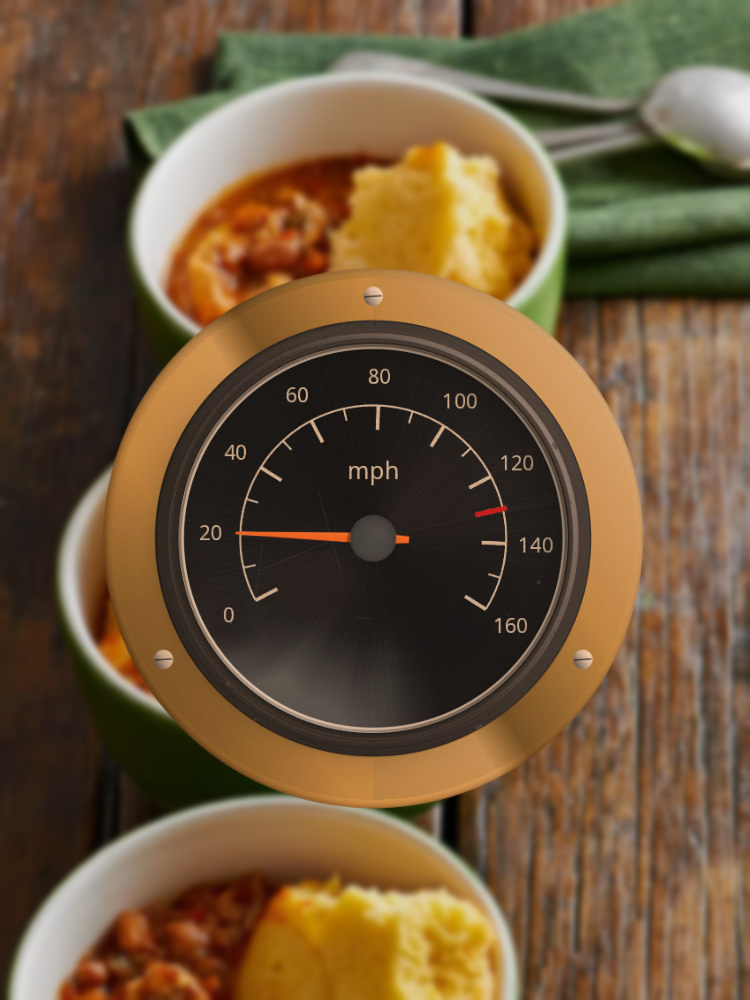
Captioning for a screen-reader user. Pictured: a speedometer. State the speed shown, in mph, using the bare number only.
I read 20
